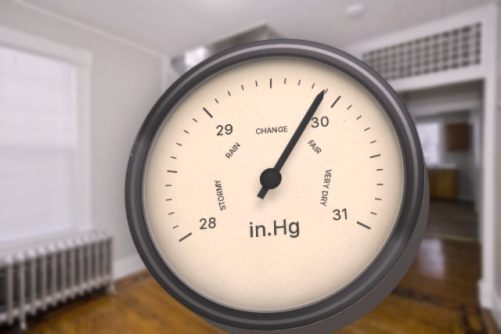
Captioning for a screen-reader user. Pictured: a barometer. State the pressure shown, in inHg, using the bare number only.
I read 29.9
